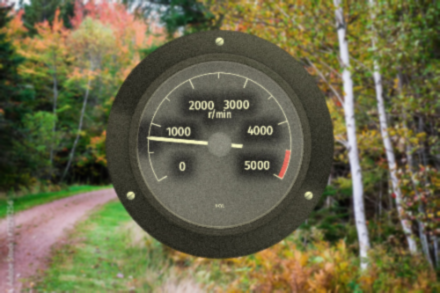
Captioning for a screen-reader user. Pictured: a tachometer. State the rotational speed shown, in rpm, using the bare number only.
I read 750
